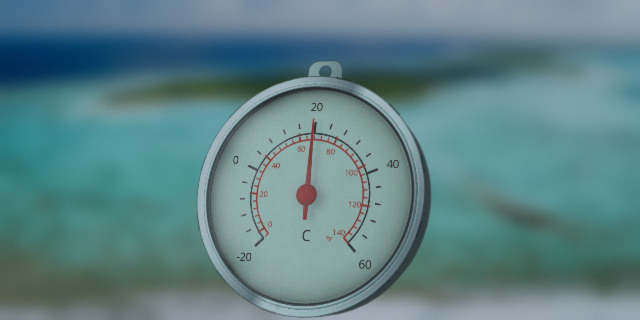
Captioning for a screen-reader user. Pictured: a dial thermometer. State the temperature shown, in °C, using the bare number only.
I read 20
